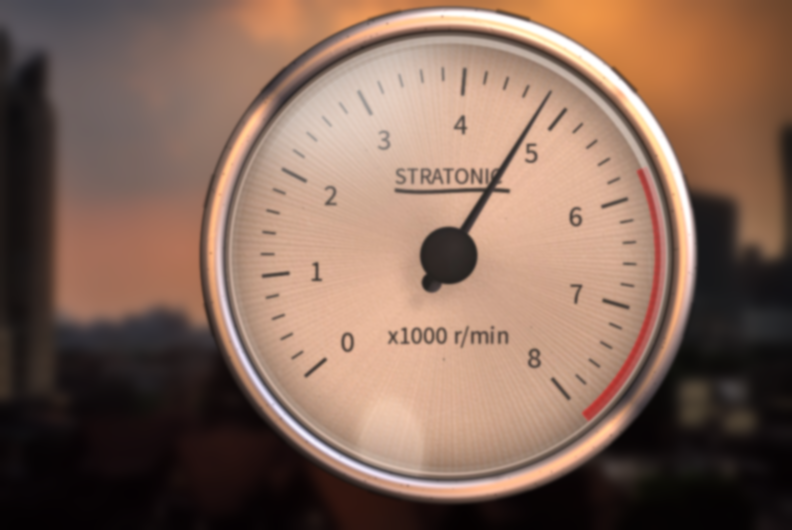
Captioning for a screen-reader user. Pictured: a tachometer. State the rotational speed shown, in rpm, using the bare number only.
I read 4800
